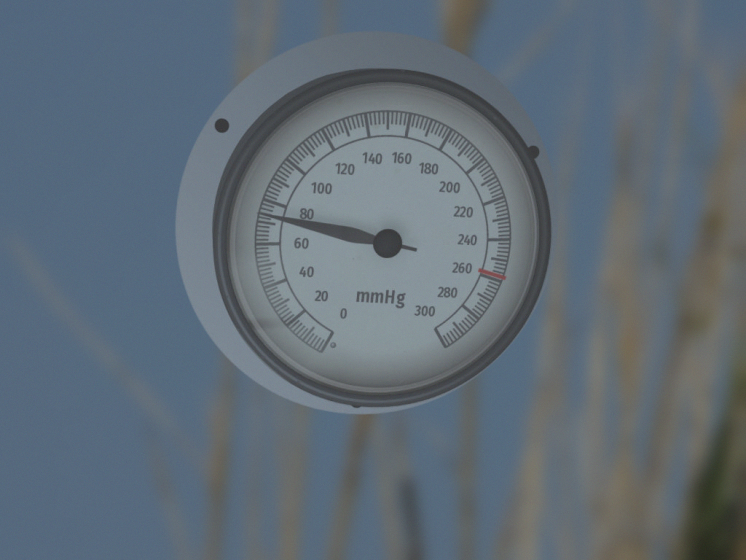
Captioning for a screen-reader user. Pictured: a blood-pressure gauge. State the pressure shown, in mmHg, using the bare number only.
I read 74
